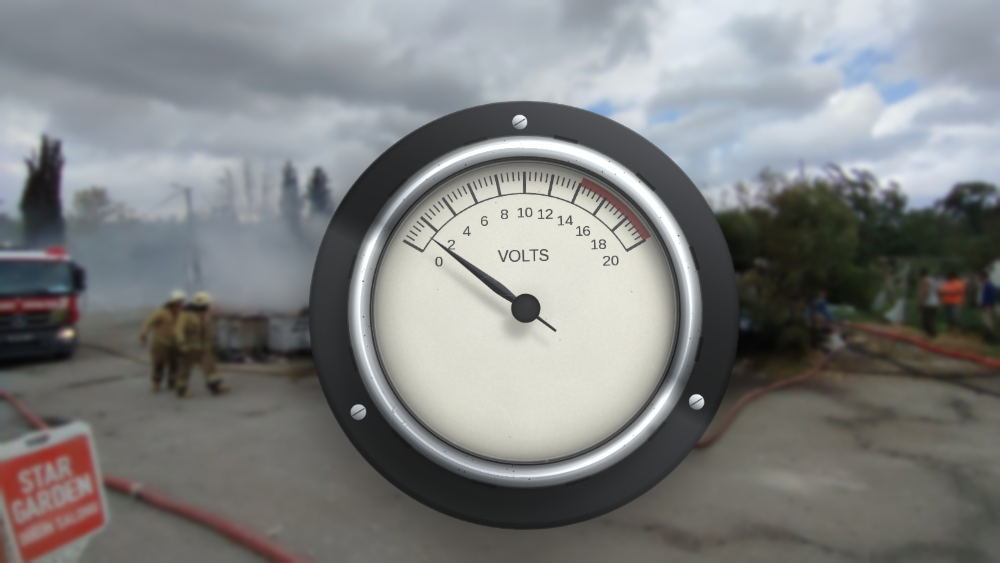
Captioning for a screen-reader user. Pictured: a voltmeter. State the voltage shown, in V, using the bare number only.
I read 1.2
